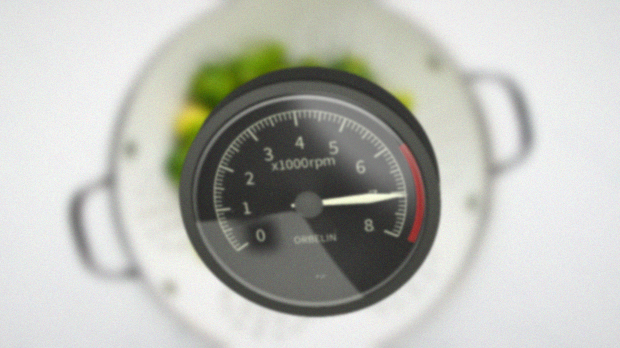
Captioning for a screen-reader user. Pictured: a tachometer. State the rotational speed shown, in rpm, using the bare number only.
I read 7000
